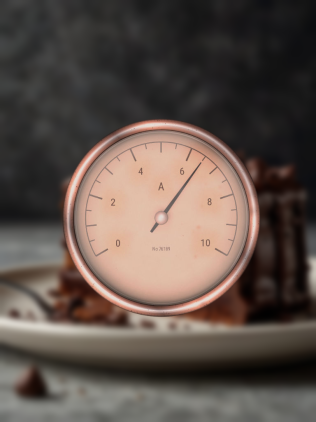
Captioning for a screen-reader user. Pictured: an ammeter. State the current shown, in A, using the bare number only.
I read 6.5
